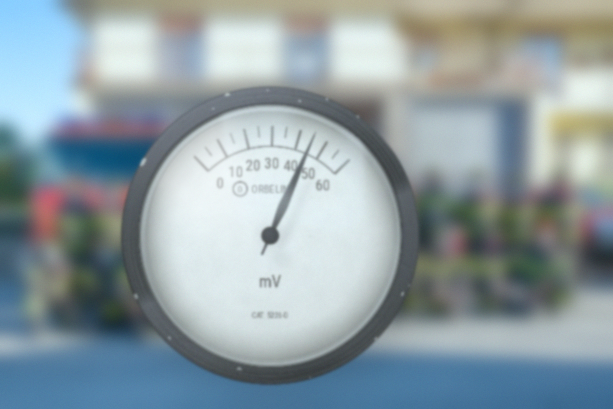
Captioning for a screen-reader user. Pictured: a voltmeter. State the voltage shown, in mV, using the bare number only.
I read 45
